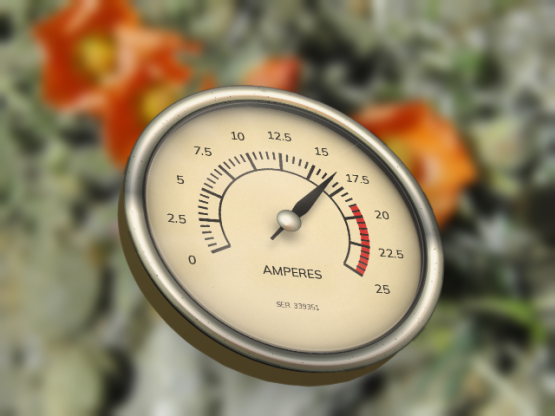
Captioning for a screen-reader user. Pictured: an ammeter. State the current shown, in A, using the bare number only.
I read 16.5
